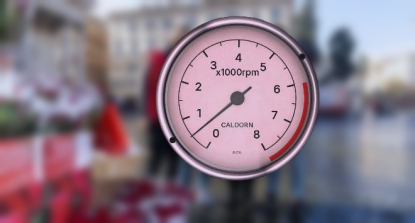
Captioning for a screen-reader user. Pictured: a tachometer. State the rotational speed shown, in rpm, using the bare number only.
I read 500
